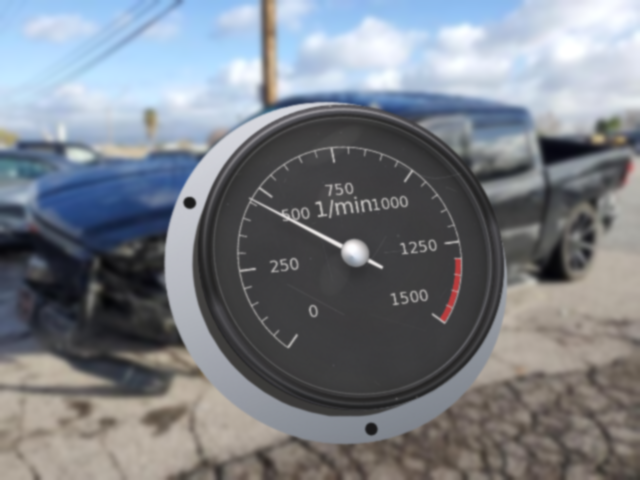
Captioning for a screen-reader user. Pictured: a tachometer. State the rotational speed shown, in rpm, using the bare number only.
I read 450
